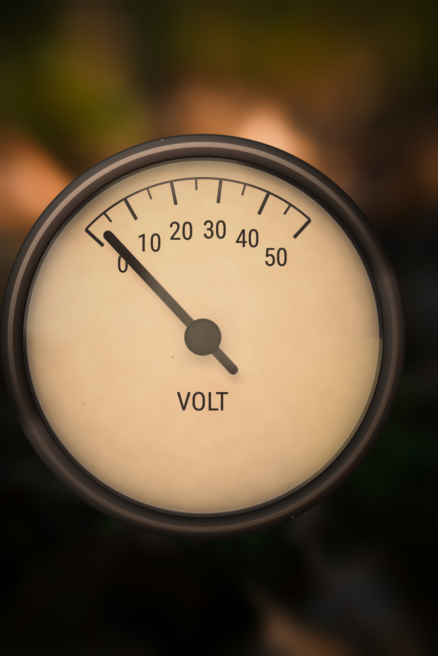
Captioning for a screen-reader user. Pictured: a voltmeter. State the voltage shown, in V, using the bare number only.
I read 2.5
